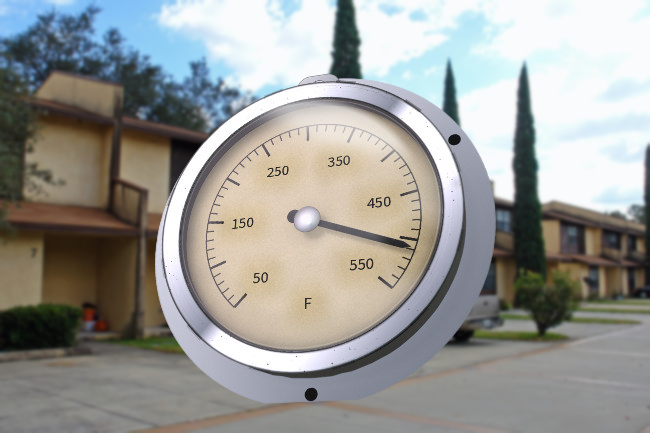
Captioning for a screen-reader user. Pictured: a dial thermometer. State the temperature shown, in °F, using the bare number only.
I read 510
